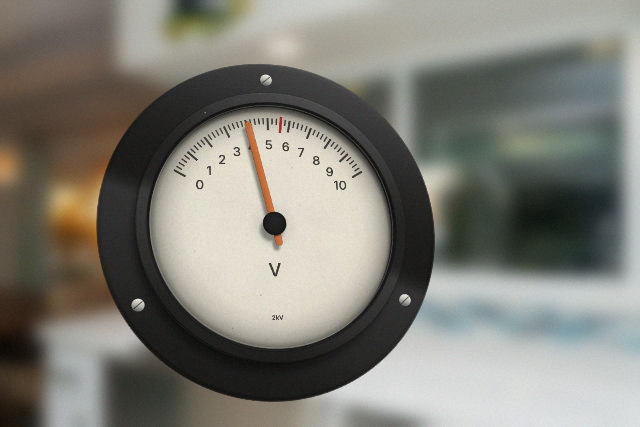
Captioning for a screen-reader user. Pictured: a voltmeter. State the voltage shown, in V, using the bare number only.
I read 4
